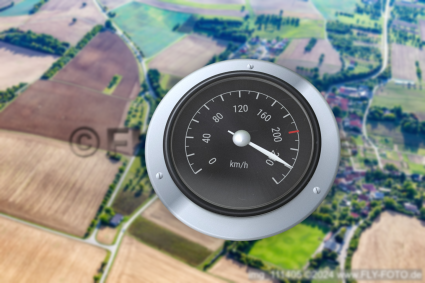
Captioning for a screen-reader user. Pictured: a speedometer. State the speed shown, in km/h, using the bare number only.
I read 240
